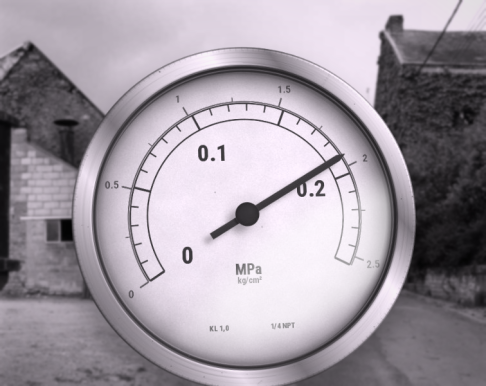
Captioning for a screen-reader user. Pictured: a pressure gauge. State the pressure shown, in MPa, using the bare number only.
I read 0.19
